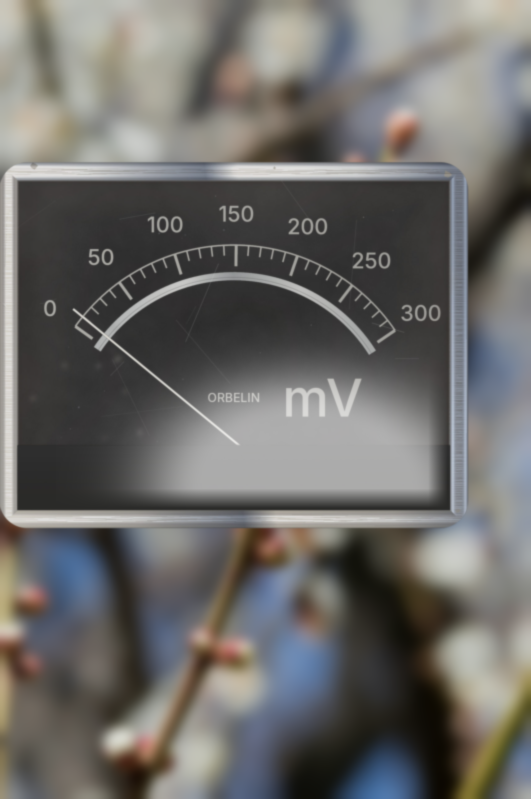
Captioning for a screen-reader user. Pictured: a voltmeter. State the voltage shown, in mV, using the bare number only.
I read 10
